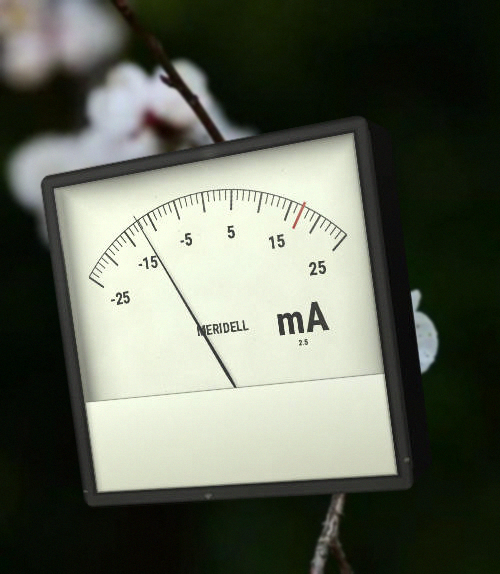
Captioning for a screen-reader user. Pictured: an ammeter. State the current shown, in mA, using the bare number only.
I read -12
